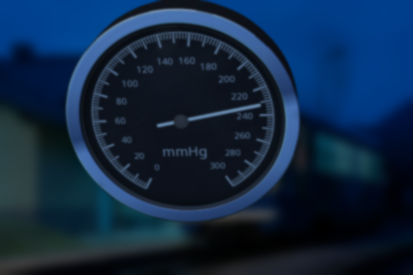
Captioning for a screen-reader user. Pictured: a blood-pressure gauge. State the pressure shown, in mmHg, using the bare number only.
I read 230
